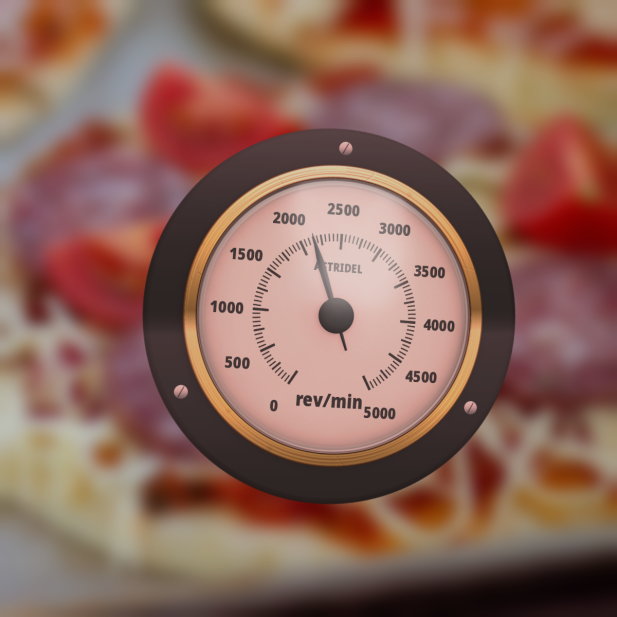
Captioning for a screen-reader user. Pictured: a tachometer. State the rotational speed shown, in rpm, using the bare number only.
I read 2150
